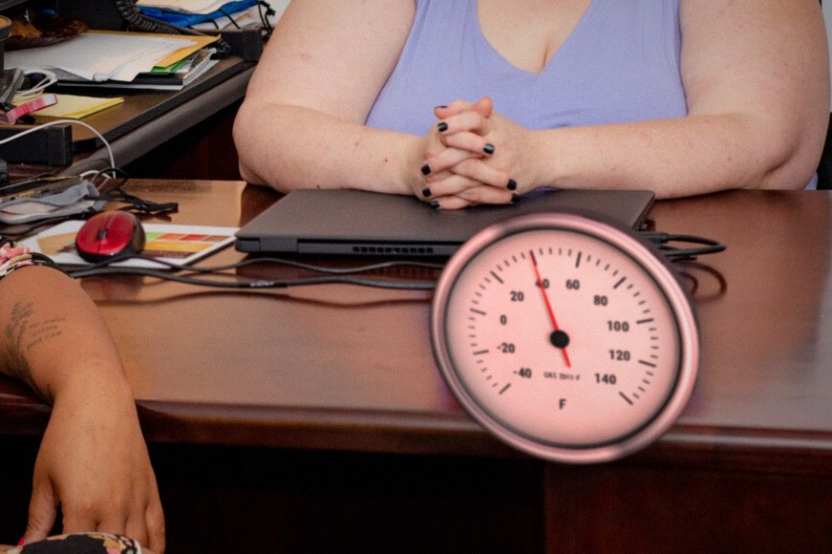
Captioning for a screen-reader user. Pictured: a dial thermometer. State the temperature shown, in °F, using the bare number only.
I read 40
